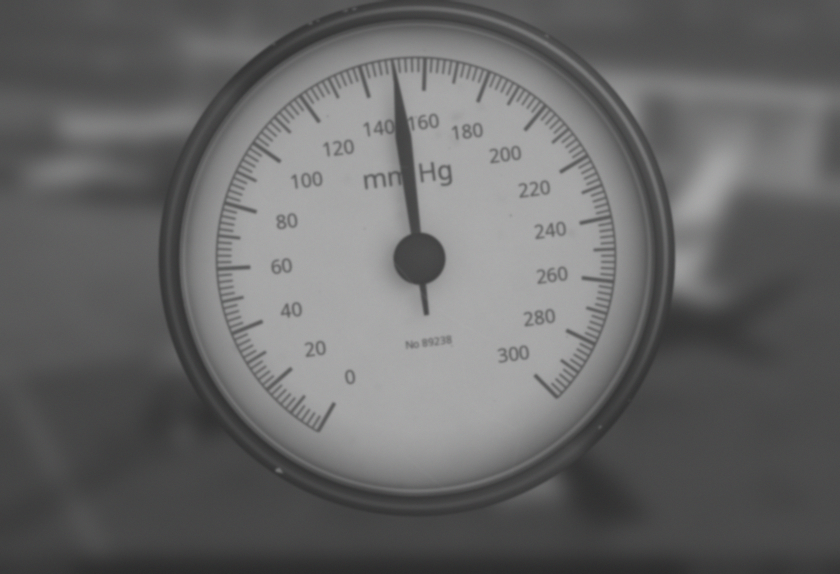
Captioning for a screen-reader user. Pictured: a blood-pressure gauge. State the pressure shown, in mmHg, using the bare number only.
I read 150
